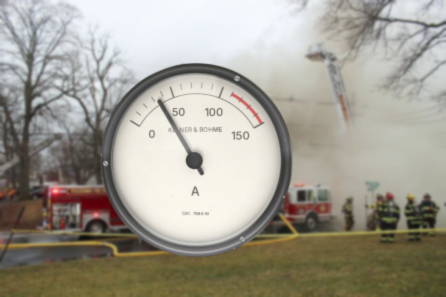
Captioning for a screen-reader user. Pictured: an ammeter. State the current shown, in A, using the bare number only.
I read 35
